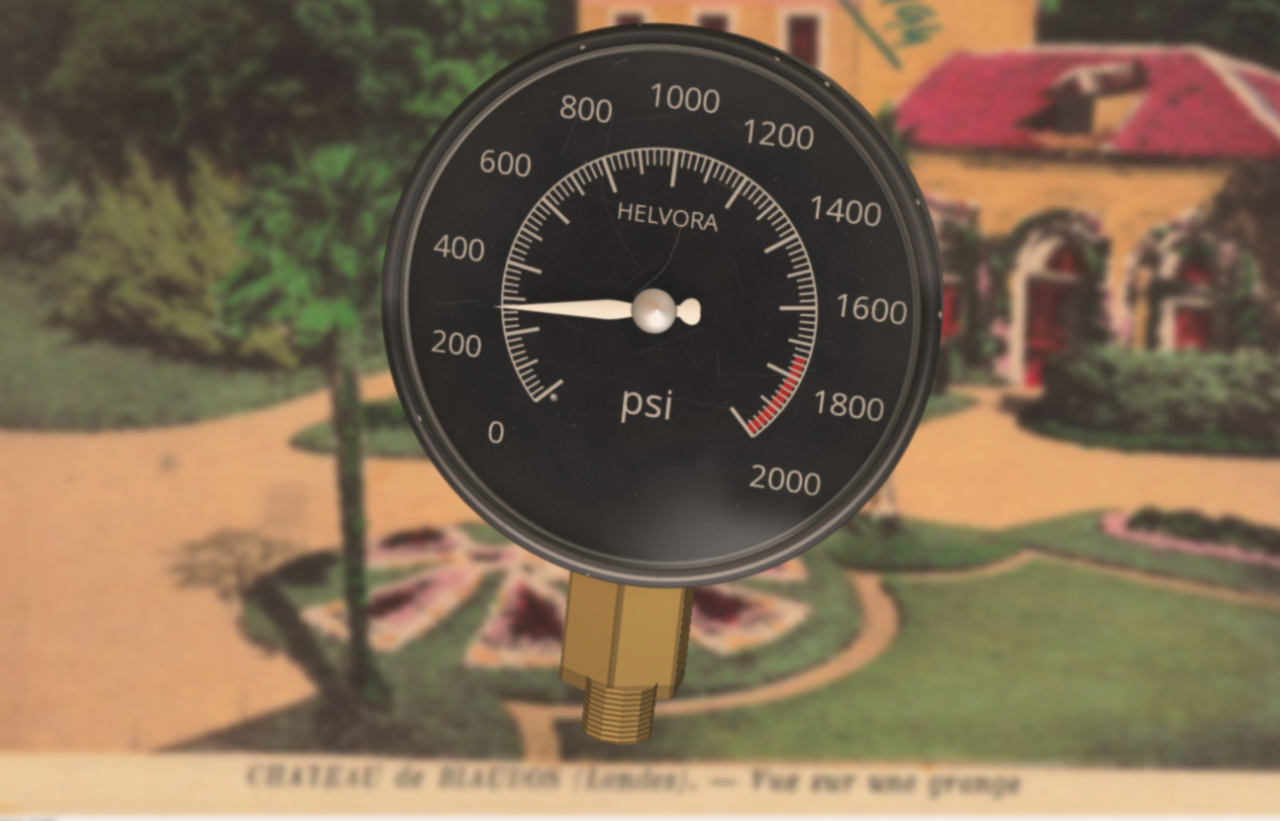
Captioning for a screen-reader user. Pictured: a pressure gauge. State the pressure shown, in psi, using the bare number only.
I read 280
